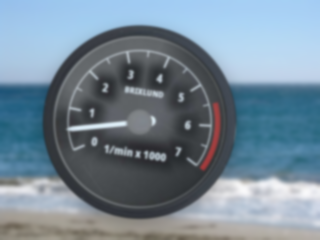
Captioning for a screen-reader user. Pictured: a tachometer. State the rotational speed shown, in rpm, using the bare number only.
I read 500
